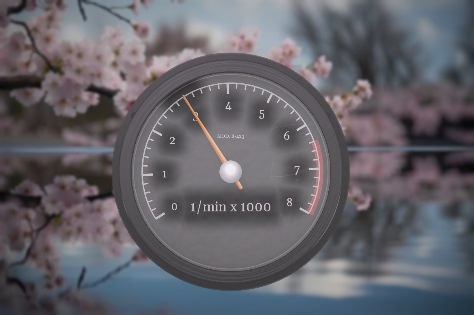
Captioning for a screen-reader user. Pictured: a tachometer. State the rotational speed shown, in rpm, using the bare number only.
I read 3000
